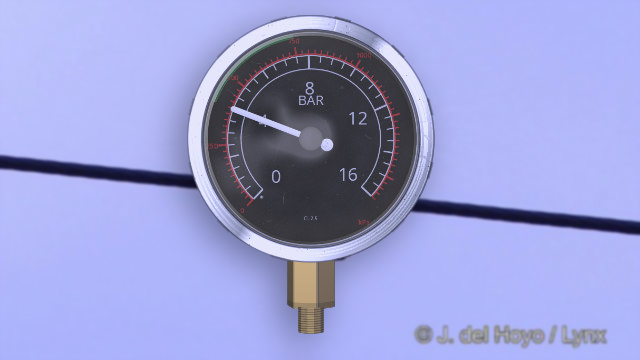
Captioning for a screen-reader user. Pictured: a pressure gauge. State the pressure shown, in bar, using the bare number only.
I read 4
